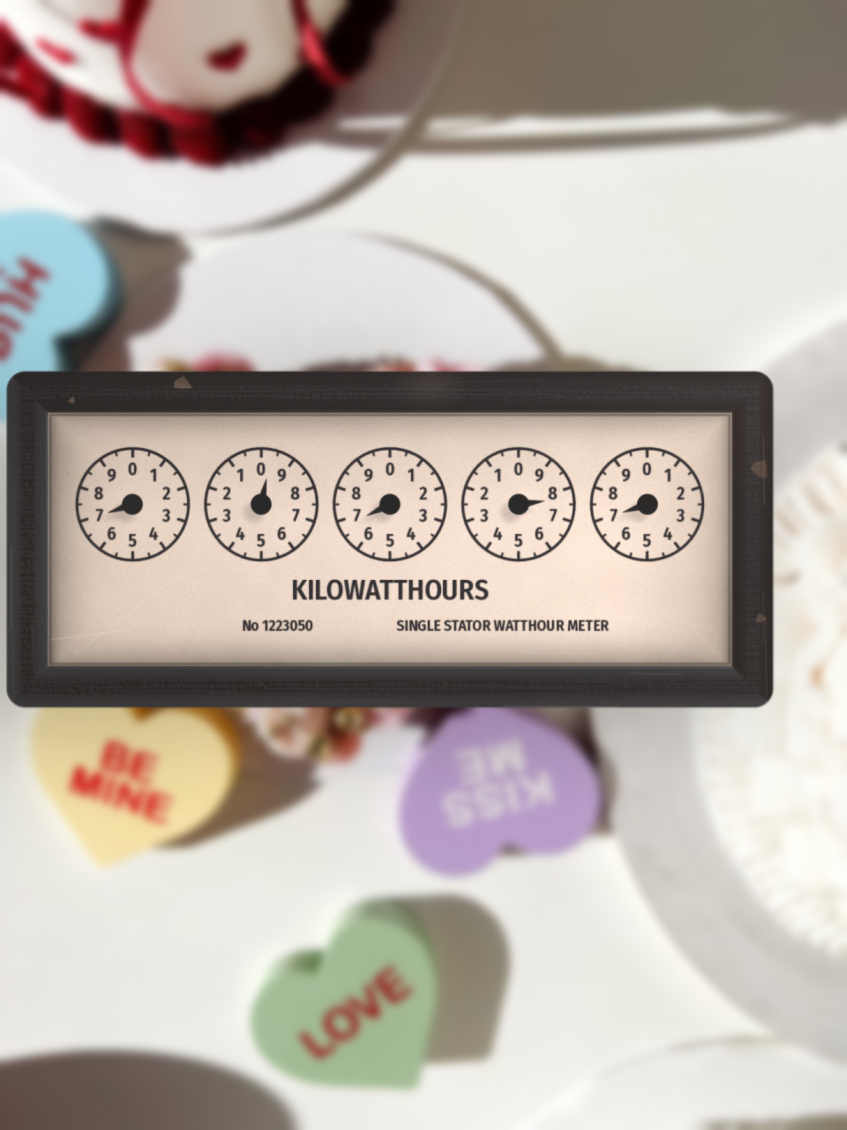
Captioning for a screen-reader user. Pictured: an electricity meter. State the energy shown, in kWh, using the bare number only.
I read 69677
